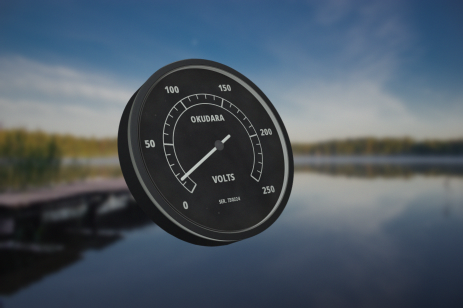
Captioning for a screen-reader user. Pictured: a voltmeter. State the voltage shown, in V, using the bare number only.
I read 15
